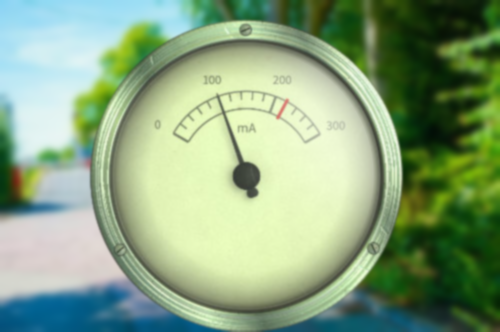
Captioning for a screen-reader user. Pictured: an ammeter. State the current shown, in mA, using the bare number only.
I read 100
